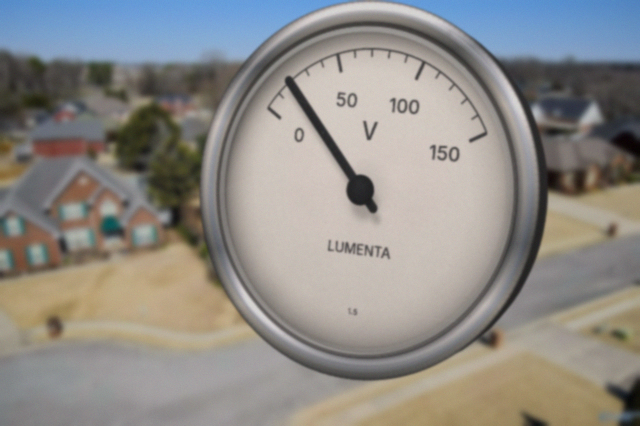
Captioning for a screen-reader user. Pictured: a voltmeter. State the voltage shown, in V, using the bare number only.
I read 20
